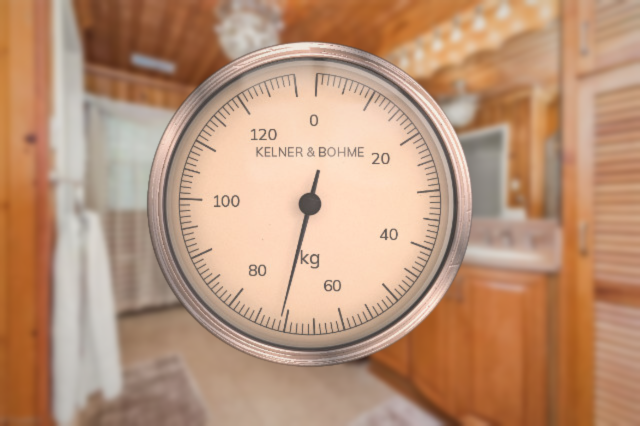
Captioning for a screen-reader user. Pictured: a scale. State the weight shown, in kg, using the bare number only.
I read 71
